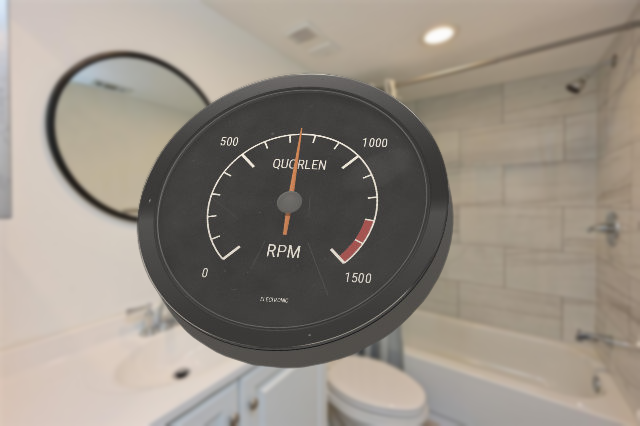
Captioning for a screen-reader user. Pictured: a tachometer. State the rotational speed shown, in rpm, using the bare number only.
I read 750
